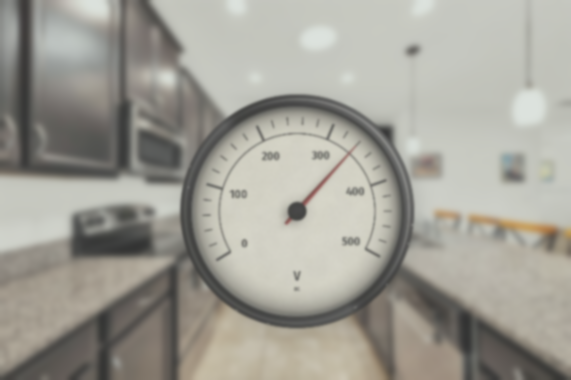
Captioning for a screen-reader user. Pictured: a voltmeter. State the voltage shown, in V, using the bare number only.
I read 340
